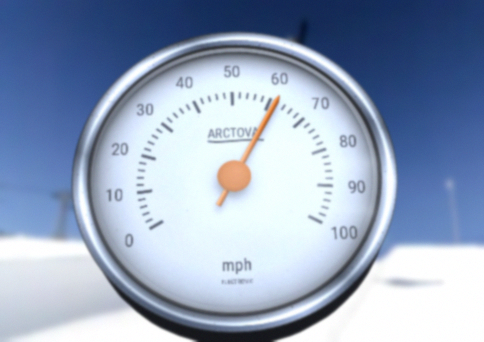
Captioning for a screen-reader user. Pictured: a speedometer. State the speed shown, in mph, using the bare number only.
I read 62
